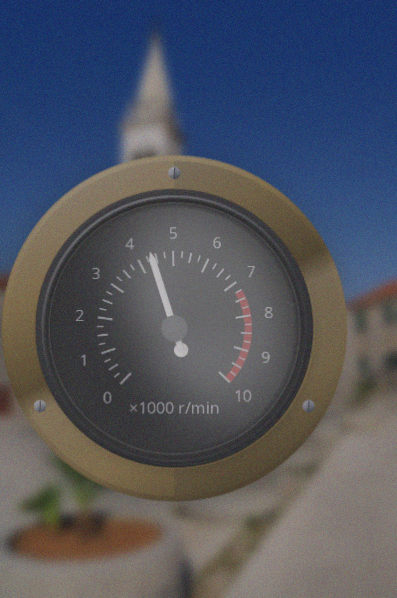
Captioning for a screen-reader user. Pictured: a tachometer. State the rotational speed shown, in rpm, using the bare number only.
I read 4375
